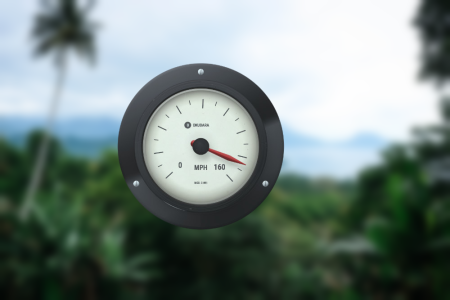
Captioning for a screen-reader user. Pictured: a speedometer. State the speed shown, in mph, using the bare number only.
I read 145
